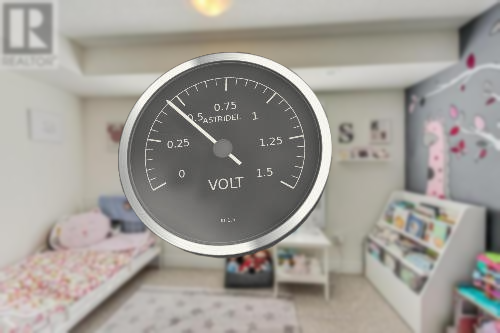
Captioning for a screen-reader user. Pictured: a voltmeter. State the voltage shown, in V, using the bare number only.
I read 0.45
